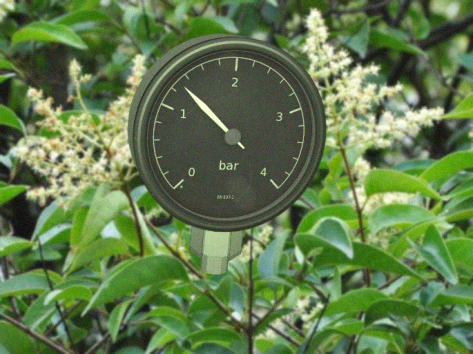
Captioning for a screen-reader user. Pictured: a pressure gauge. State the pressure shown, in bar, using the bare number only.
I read 1.3
